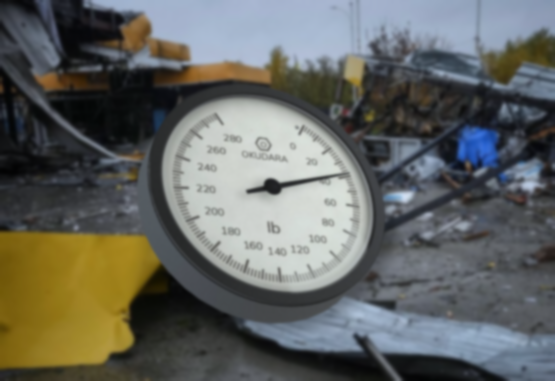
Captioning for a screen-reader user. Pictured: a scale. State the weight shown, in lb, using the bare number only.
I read 40
